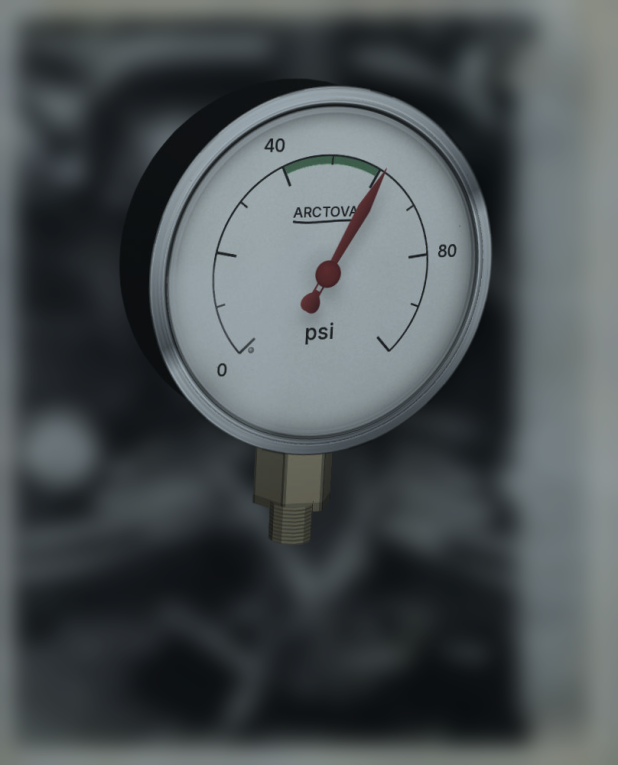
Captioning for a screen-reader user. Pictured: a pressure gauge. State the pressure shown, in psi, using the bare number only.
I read 60
